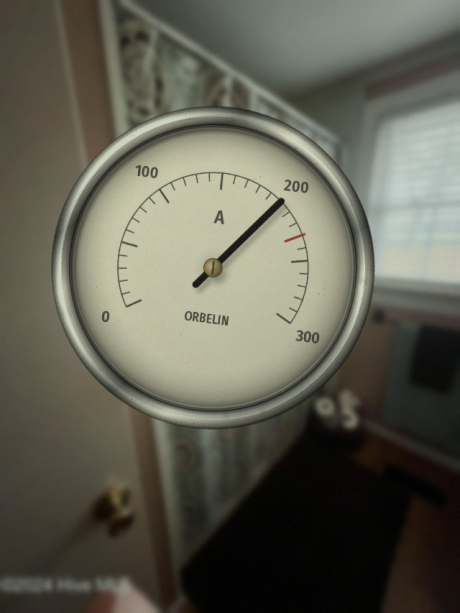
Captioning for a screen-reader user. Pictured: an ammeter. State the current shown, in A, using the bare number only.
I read 200
